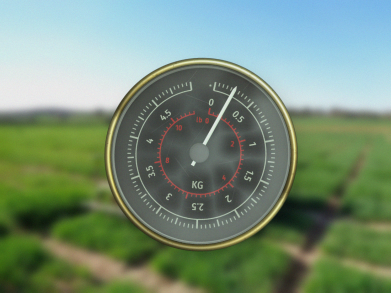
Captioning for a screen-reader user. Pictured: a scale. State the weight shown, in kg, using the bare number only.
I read 0.25
